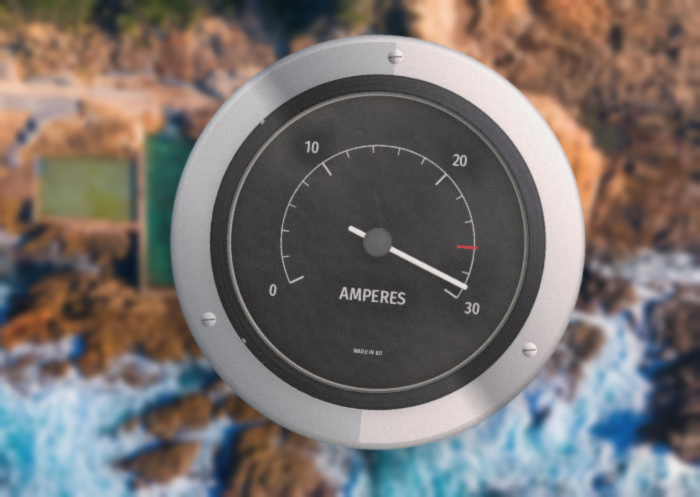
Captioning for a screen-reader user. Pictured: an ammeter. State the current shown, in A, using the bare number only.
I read 29
